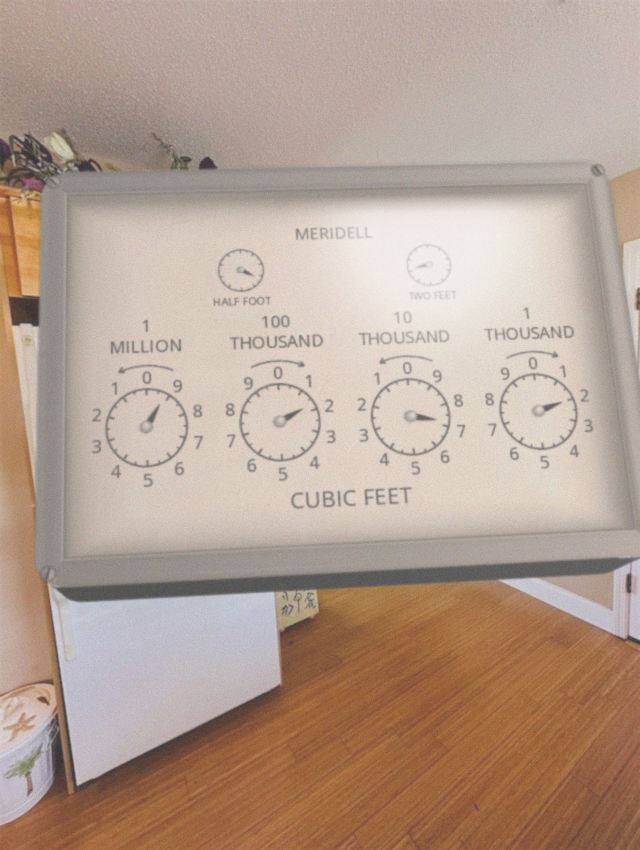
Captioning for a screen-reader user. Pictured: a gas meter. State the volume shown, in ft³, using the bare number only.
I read 917200
